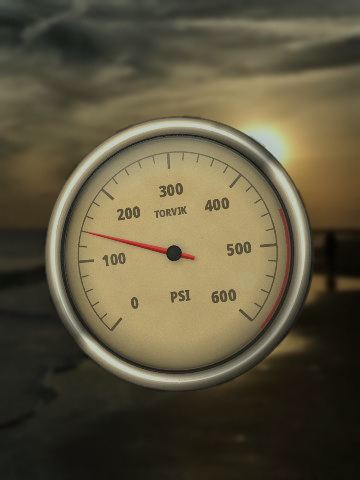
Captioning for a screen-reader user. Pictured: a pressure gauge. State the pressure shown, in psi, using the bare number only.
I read 140
